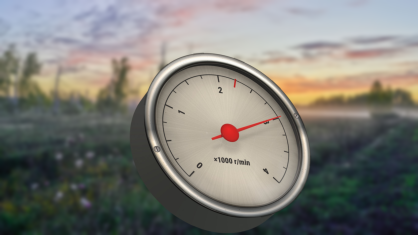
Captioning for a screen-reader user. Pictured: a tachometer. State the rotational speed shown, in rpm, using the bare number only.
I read 3000
